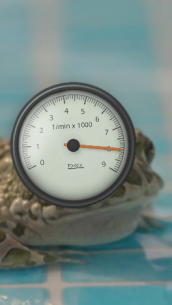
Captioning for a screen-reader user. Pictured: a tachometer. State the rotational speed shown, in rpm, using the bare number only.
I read 8000
